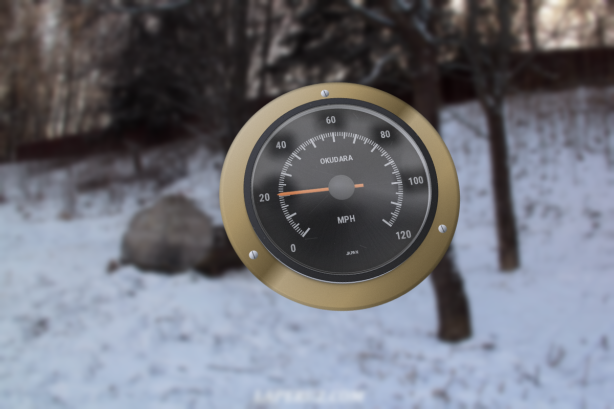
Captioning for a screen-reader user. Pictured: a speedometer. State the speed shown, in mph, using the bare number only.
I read 20
